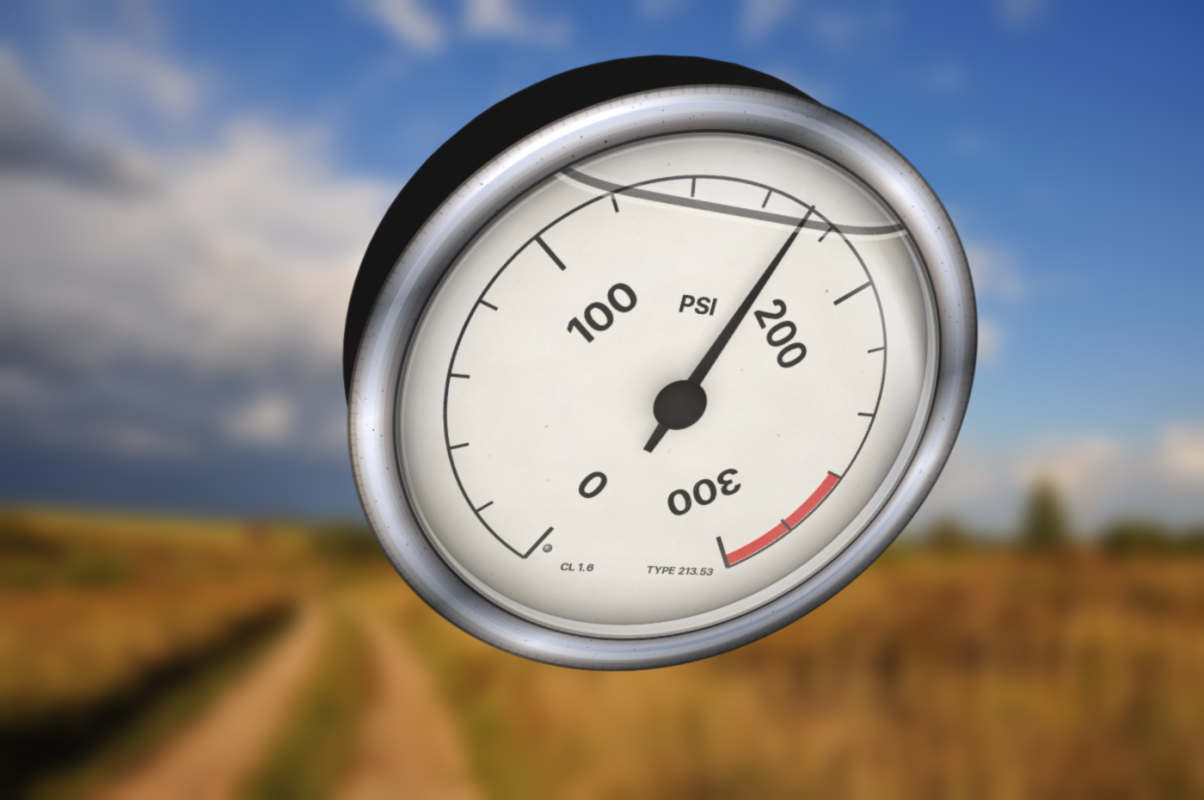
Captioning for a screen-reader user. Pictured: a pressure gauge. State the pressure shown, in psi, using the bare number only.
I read 170
